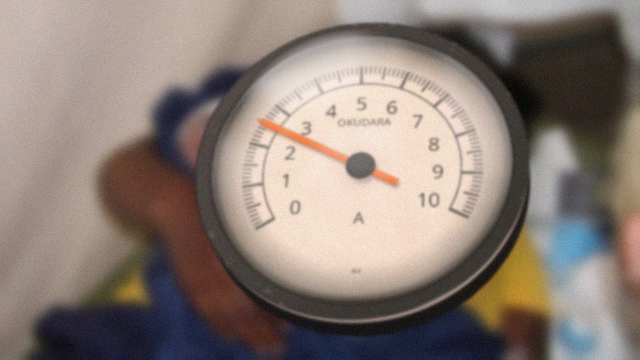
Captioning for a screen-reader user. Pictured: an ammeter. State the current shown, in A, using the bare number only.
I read 2.5
